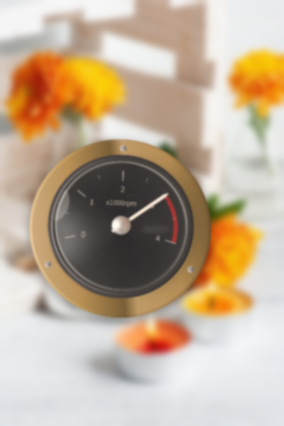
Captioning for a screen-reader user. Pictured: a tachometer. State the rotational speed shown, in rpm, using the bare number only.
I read 3000
